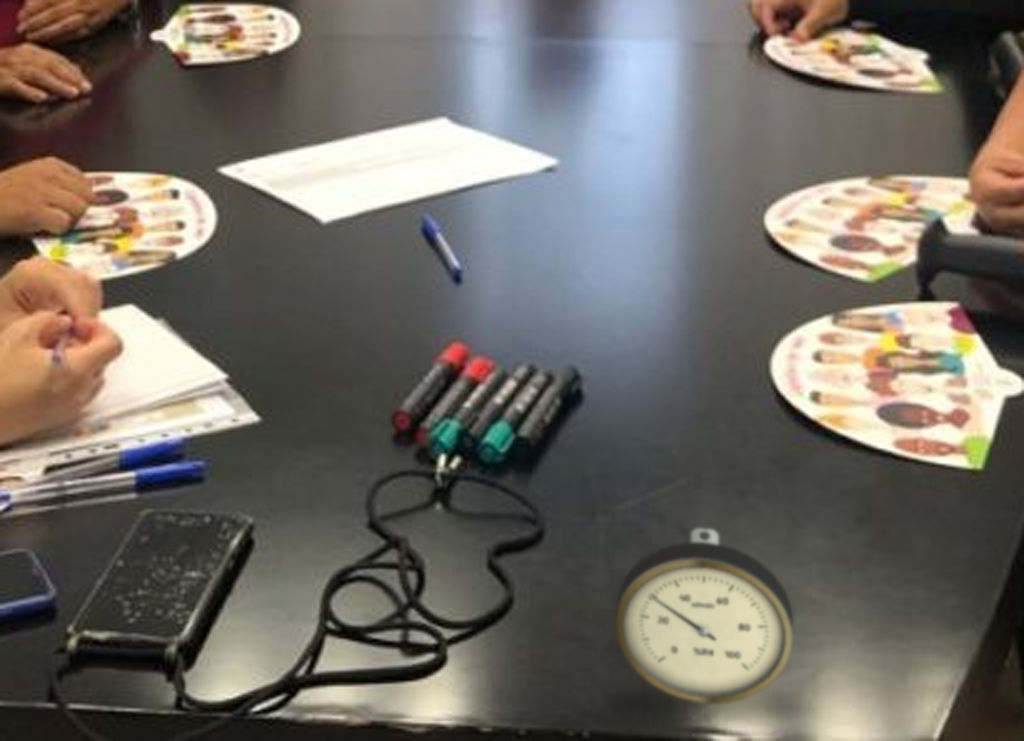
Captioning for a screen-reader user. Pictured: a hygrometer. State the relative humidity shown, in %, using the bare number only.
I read 30
